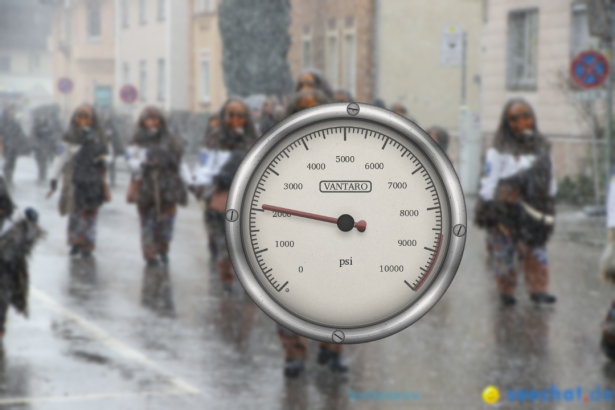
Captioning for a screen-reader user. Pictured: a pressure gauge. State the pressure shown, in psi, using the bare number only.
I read 2100
